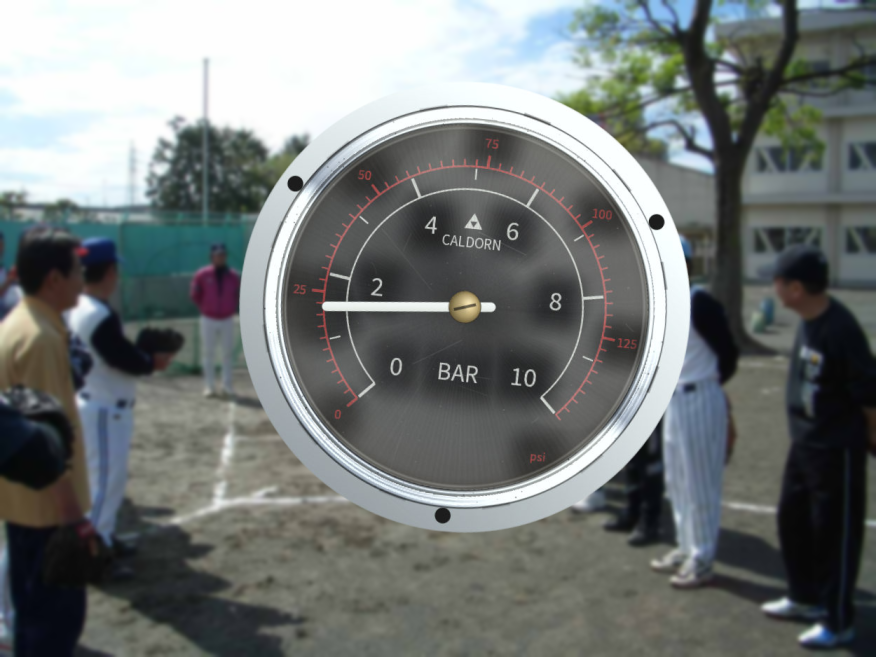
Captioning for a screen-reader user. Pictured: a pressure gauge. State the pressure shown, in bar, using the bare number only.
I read 1.5
